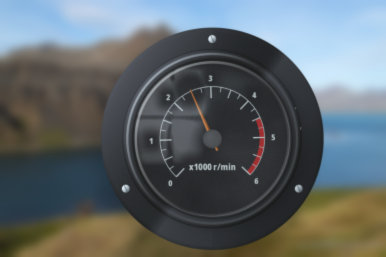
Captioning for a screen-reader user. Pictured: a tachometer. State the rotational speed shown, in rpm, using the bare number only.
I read 2500
